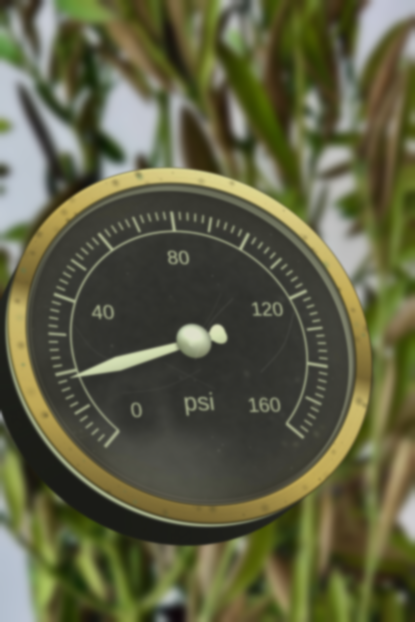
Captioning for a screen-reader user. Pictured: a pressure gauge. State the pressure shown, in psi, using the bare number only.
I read 18
